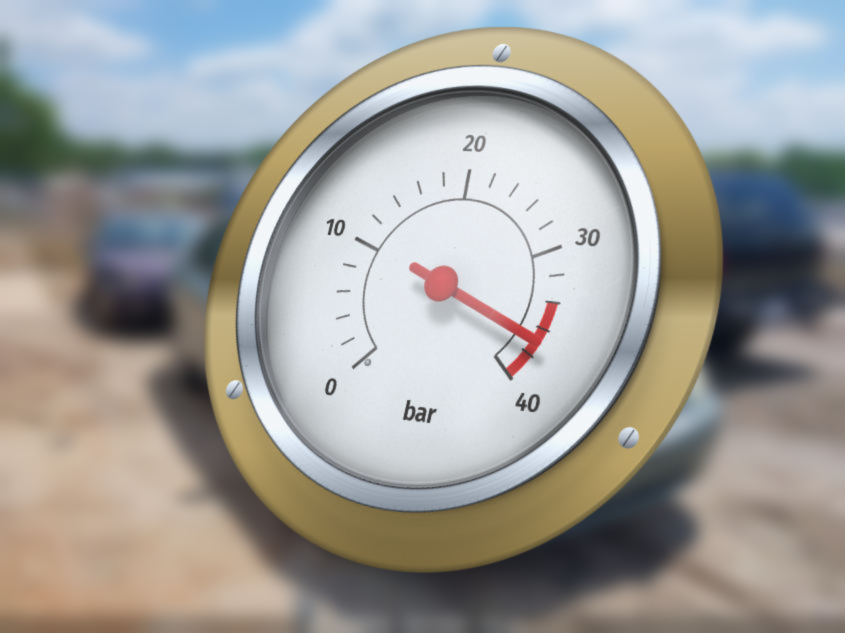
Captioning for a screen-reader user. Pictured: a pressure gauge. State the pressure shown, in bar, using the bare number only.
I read 37
